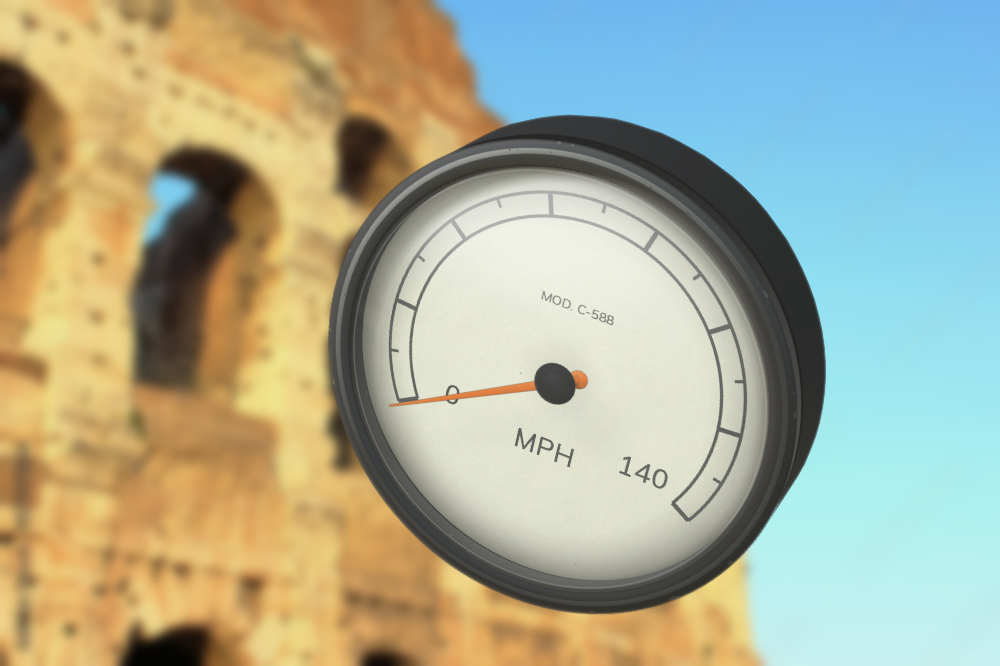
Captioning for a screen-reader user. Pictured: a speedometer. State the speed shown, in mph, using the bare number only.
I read 0
